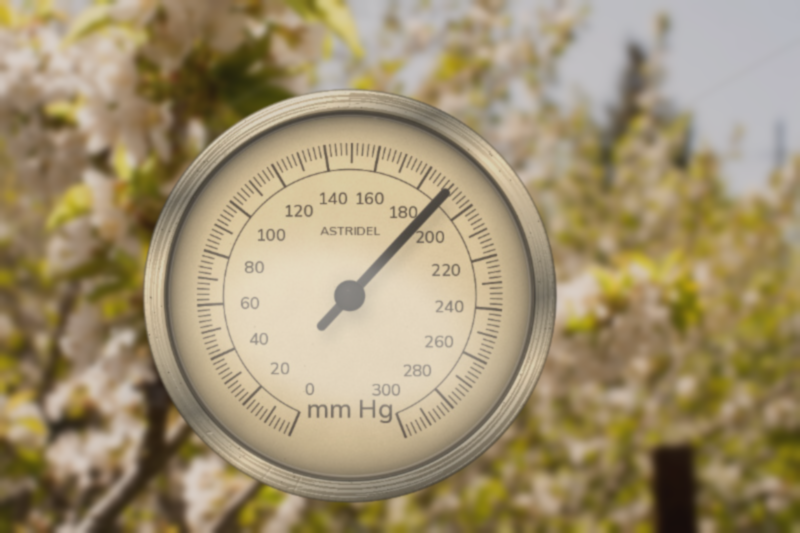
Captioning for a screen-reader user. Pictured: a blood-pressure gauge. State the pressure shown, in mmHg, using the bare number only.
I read 190
